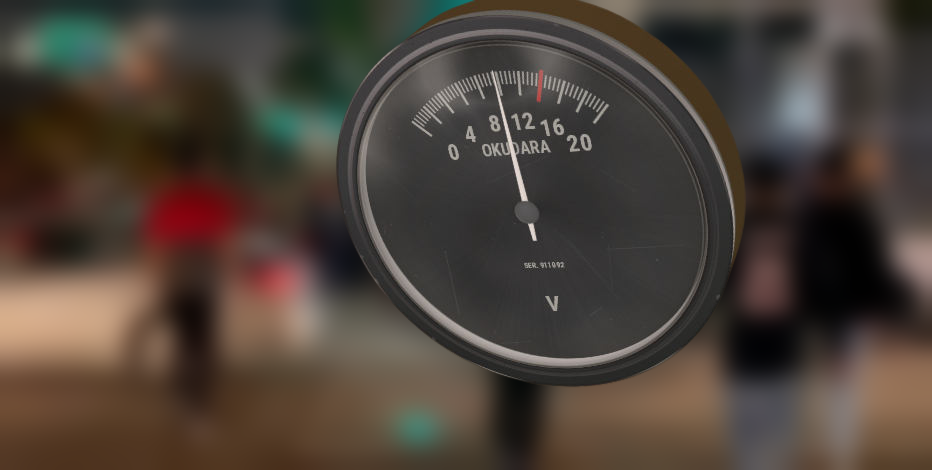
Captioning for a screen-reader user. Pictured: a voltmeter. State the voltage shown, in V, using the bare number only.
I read 10
